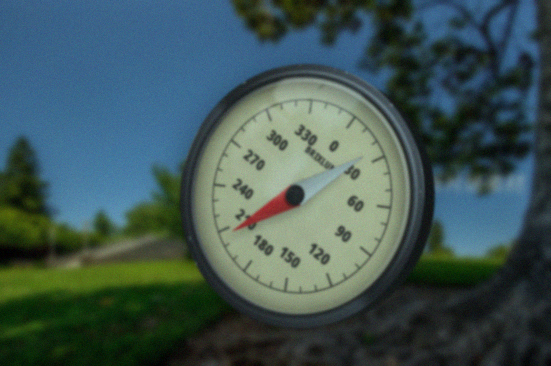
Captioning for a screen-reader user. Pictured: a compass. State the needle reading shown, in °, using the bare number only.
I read 205
